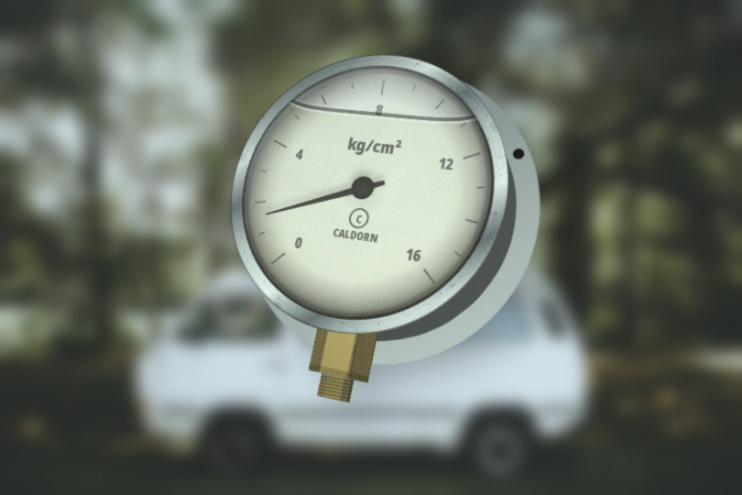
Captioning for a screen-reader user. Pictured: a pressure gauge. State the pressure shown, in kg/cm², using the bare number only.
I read 1.5
